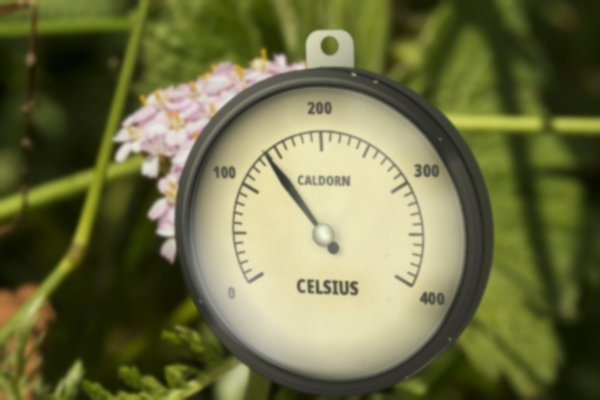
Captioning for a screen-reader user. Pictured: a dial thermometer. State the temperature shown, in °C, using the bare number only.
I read 140
